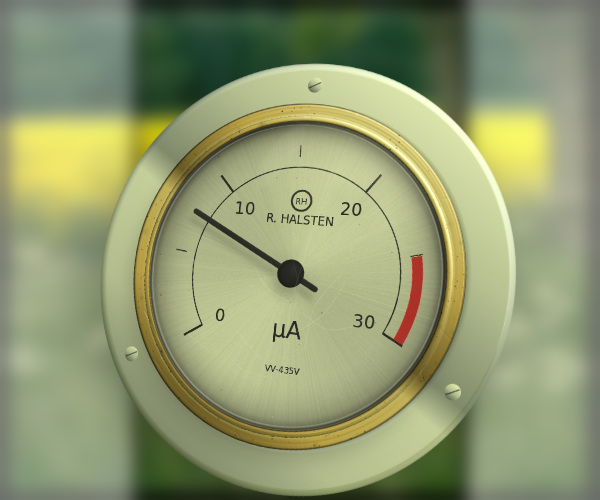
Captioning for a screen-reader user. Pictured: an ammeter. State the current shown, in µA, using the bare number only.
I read 7.5
